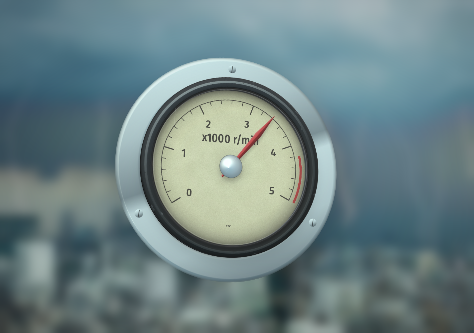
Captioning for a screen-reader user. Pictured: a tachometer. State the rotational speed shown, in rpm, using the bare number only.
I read 3400
